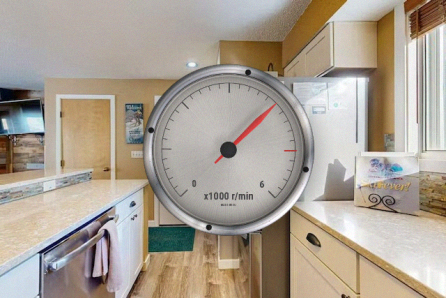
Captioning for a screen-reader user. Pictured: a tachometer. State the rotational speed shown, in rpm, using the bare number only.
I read 4000
